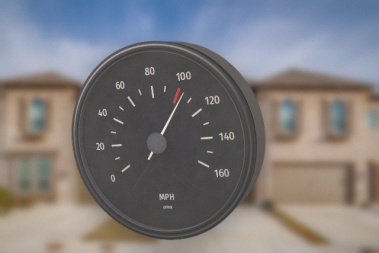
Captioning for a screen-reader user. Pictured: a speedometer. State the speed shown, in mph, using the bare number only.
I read 105
